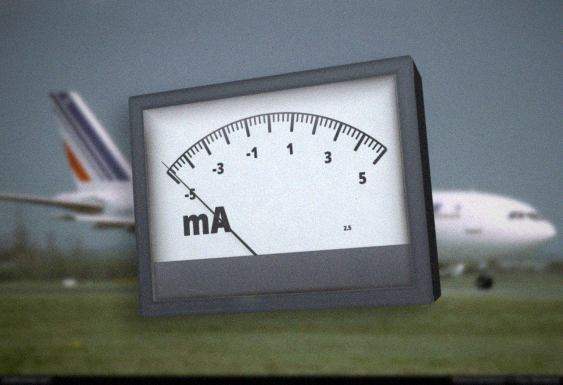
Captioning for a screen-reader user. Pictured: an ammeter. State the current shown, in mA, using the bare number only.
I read -4.8
